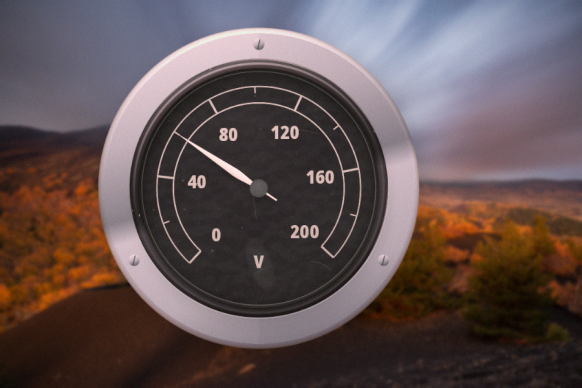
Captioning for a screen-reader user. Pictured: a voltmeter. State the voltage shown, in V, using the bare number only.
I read 60
